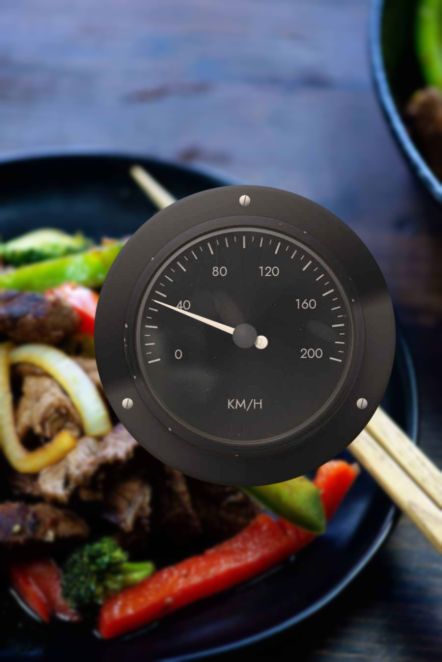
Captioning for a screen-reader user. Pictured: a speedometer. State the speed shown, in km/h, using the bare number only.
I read 35
